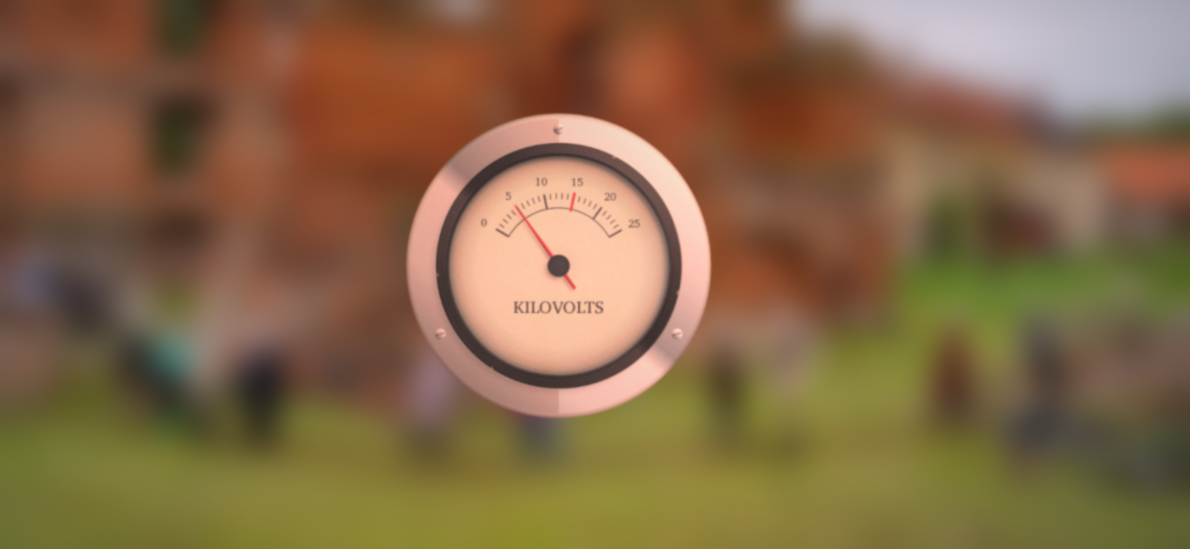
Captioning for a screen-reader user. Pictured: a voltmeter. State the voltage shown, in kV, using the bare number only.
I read 5
